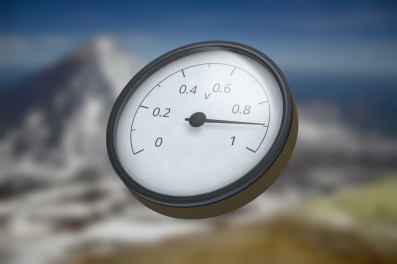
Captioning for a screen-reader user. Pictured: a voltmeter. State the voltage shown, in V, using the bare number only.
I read 0.9
